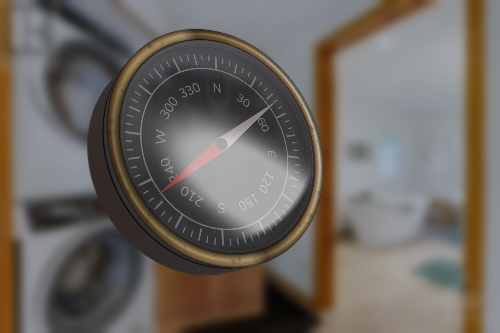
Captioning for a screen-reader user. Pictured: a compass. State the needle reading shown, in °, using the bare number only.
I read 230
